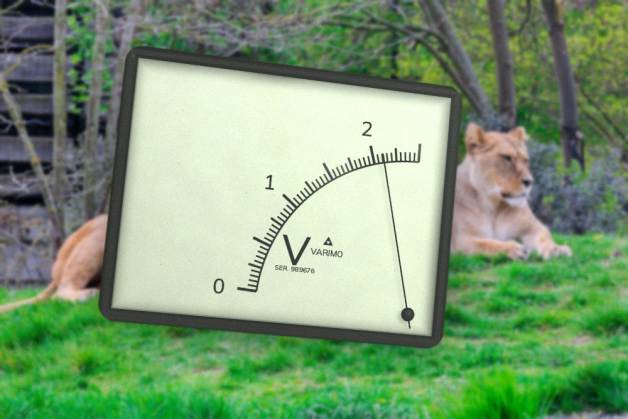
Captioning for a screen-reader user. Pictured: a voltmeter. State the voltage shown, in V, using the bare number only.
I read 2.1
